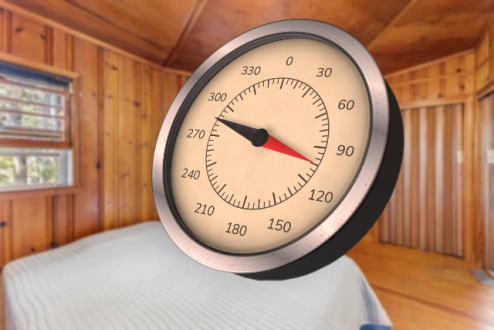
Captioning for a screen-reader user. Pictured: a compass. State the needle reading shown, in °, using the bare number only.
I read 105
